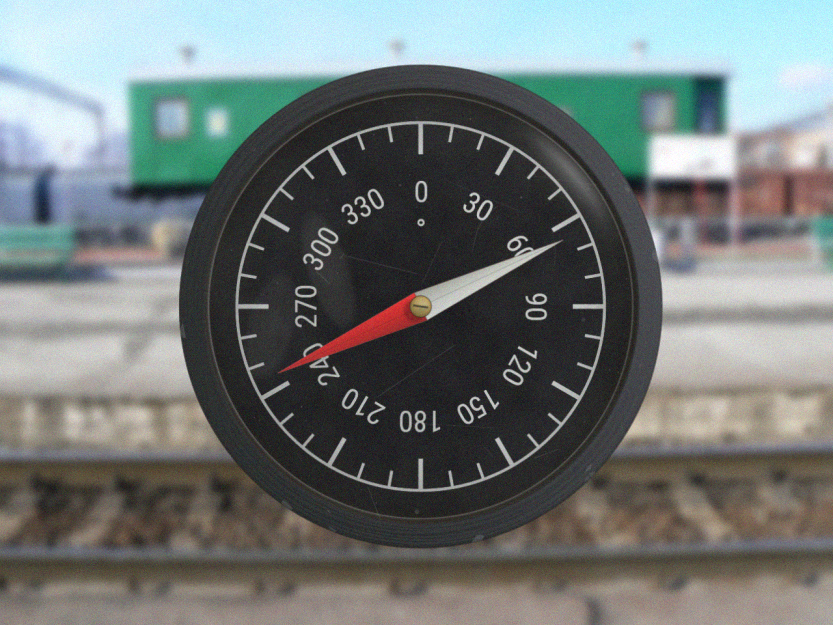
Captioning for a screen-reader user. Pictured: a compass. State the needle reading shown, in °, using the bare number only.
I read 245
